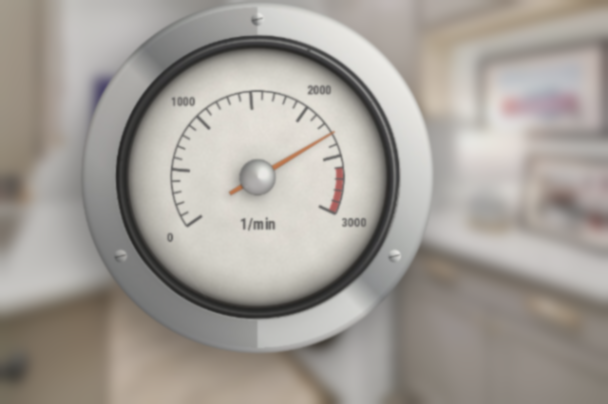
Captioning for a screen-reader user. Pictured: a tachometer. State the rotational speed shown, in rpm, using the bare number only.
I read 2300
